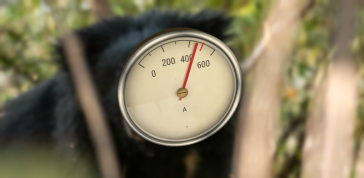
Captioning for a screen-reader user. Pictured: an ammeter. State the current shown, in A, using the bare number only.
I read 450
